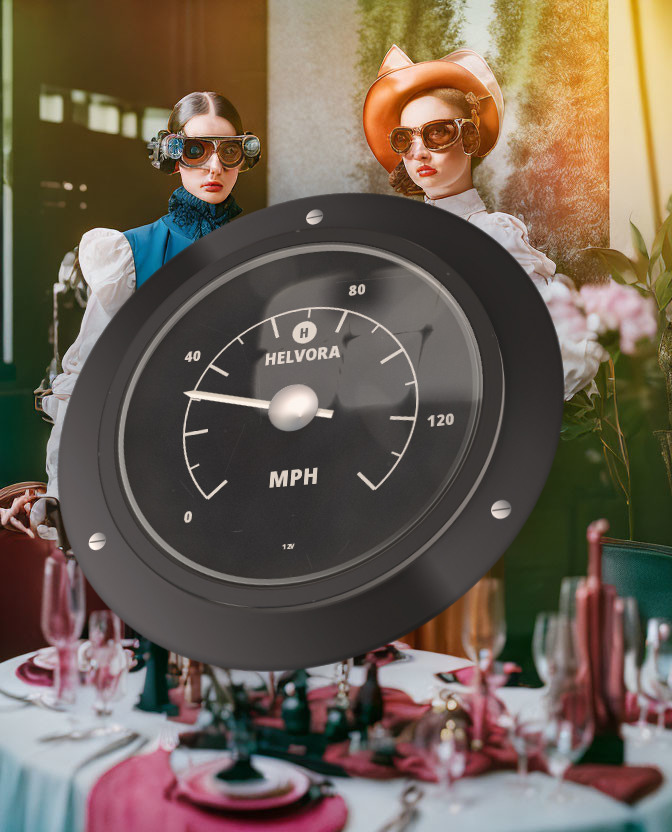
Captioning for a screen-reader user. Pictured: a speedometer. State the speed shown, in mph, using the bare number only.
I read 30
